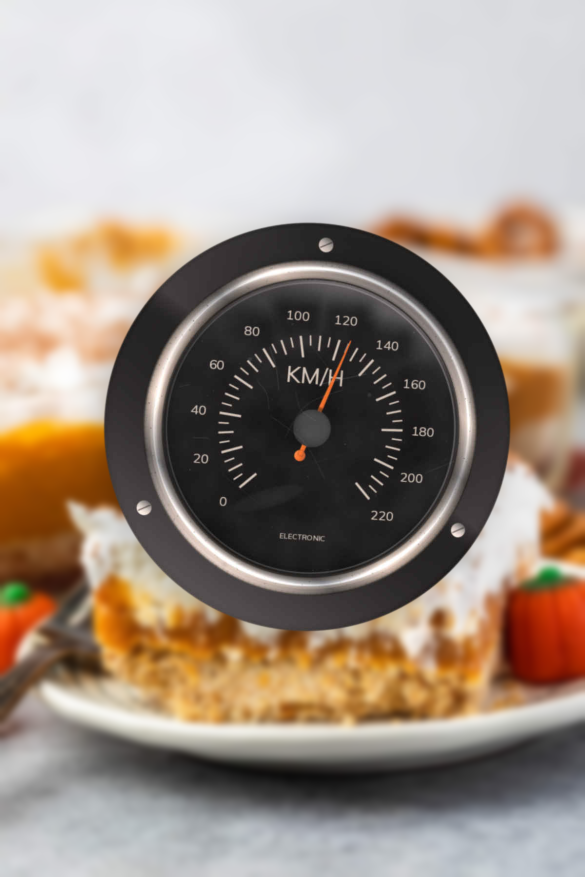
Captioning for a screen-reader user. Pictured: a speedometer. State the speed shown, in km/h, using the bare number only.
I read 125
